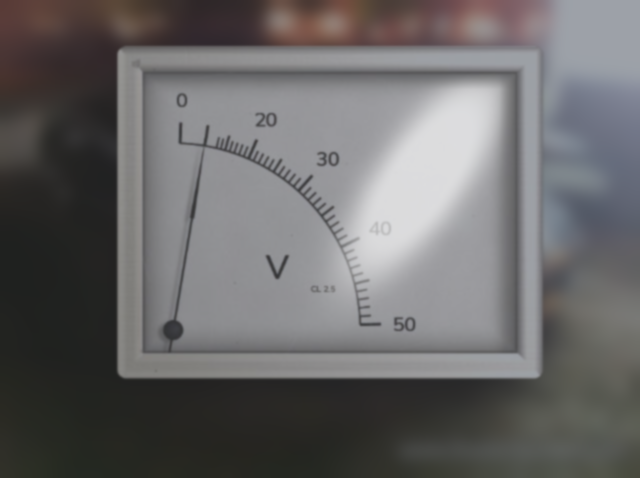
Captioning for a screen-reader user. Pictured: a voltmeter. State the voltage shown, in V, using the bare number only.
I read 10
